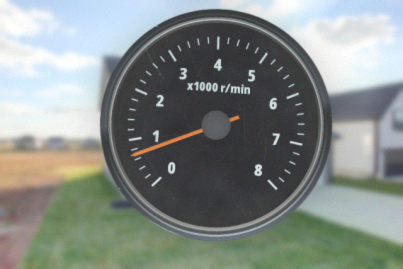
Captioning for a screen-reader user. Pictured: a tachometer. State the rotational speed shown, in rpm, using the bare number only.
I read 700
